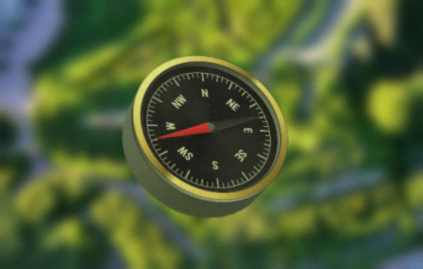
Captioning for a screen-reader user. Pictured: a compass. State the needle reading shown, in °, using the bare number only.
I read 255
